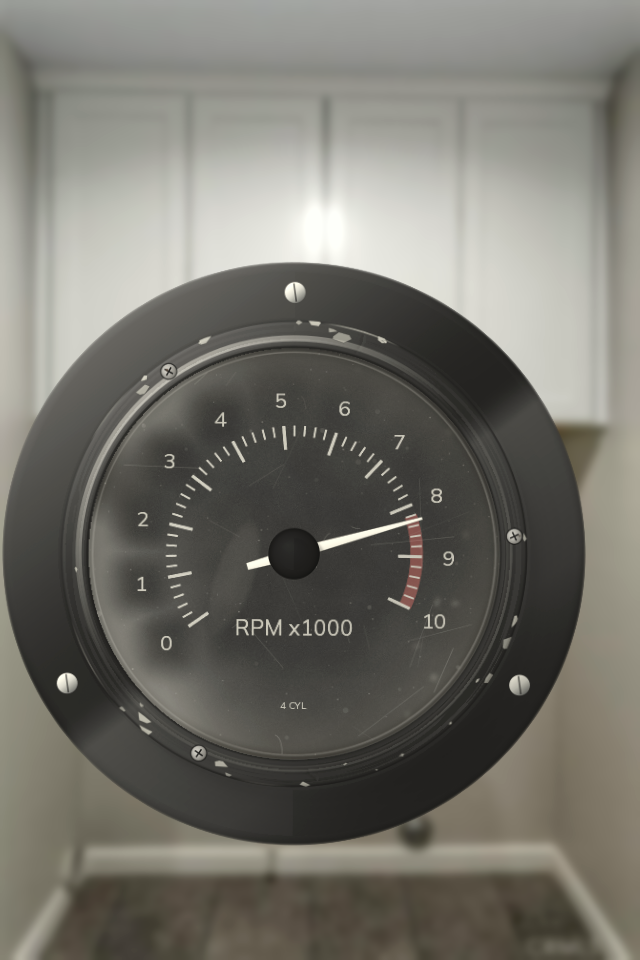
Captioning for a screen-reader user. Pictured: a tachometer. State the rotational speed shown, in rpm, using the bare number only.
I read 8300
